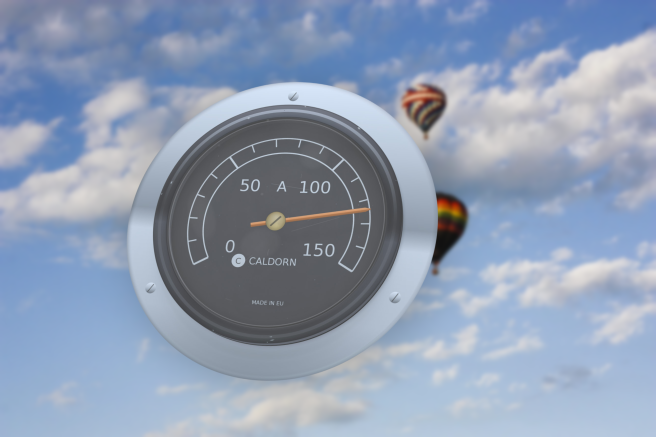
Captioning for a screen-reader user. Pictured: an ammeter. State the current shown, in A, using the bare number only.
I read 125
